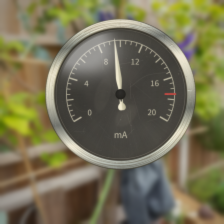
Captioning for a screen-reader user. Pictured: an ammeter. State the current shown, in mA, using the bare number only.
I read 9.5
